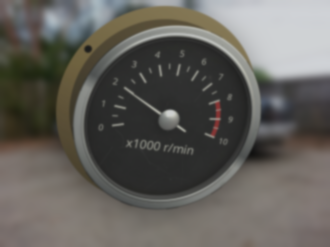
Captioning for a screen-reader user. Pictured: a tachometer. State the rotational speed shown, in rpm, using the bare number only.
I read 2000
